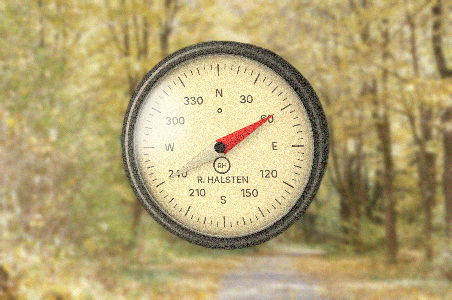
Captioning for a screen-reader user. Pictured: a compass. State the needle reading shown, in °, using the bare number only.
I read 60
